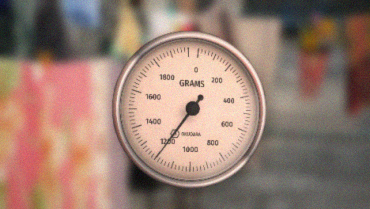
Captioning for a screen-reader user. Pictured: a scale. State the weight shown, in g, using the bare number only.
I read 1200
